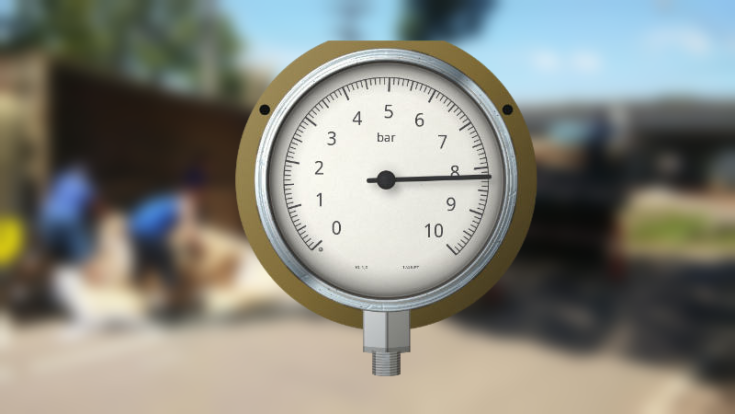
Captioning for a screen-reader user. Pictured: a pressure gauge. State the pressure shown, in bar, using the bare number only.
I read 8.2
